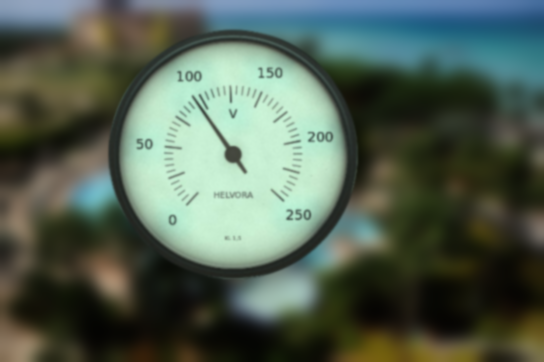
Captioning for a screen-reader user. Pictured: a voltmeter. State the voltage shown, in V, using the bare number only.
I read 95
